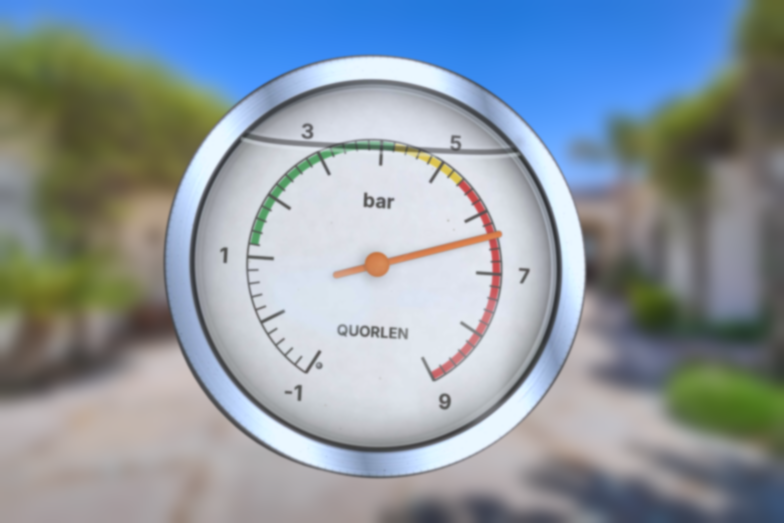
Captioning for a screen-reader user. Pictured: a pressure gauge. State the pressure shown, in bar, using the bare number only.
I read 6.4
